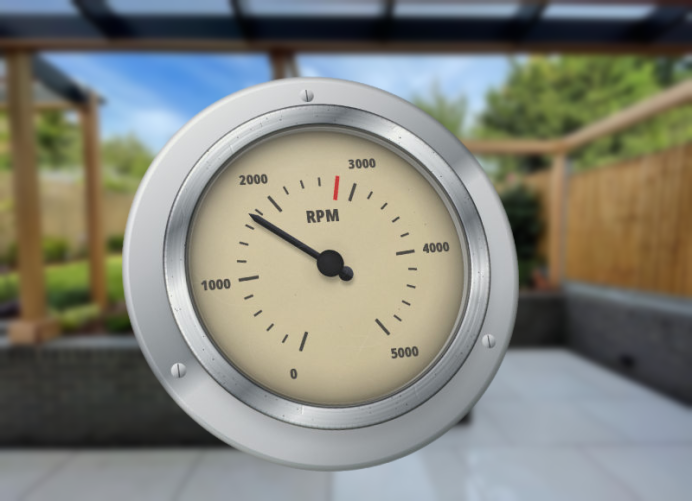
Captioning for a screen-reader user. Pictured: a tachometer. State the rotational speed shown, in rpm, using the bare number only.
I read 1700
